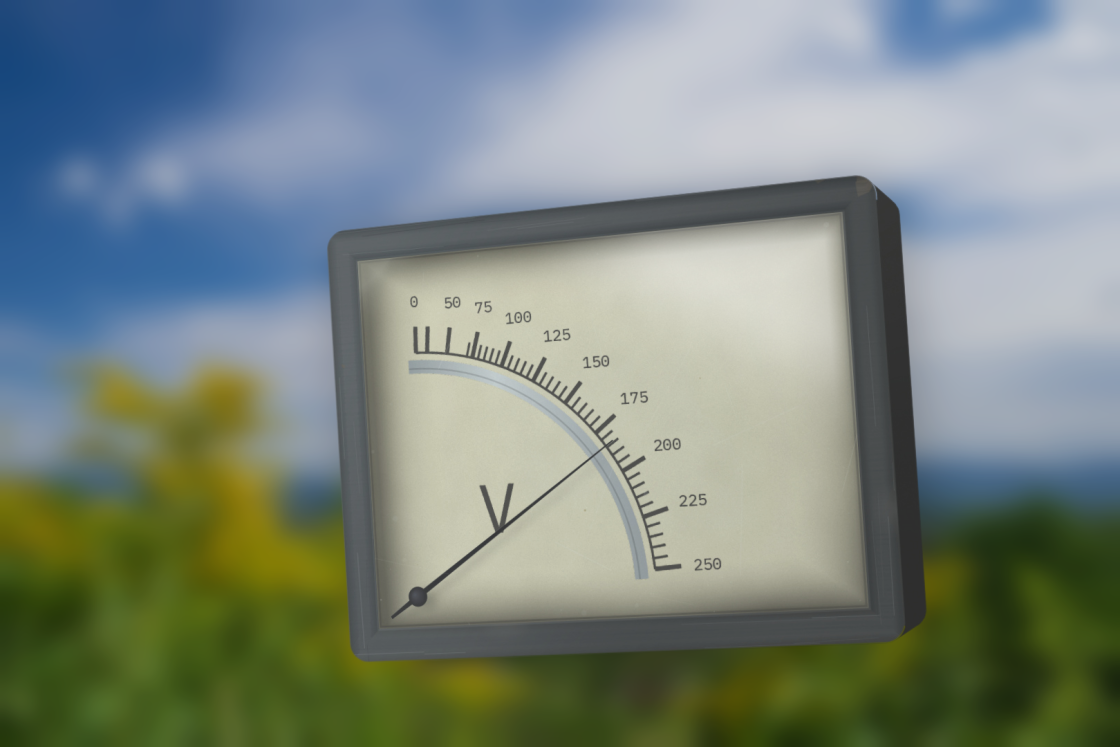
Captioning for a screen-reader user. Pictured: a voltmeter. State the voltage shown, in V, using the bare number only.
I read 185
